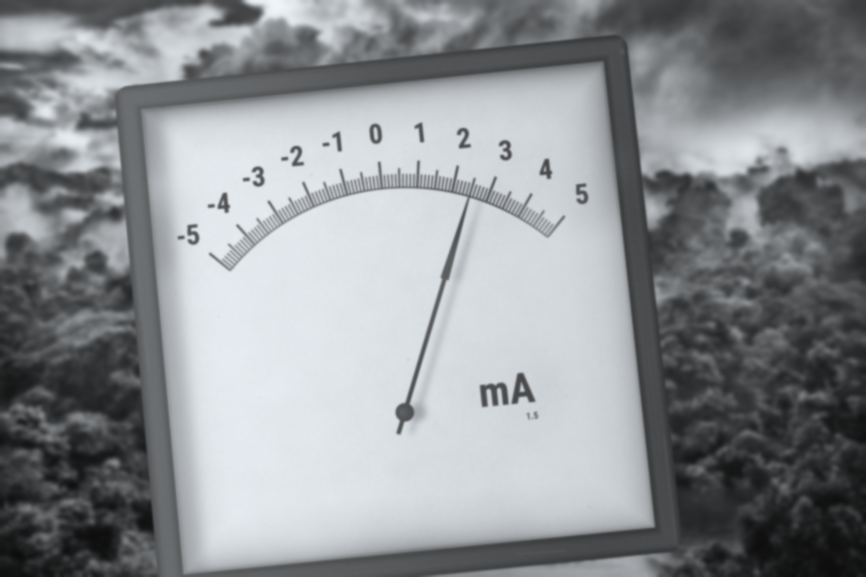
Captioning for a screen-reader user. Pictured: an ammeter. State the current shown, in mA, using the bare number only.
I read 2.5
